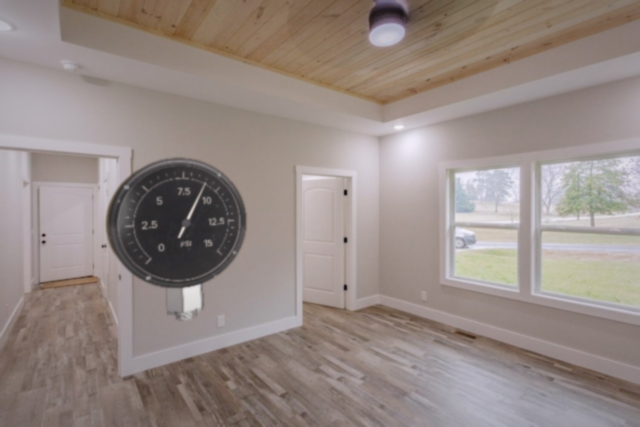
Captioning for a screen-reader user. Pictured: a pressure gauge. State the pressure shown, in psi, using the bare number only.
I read 9
